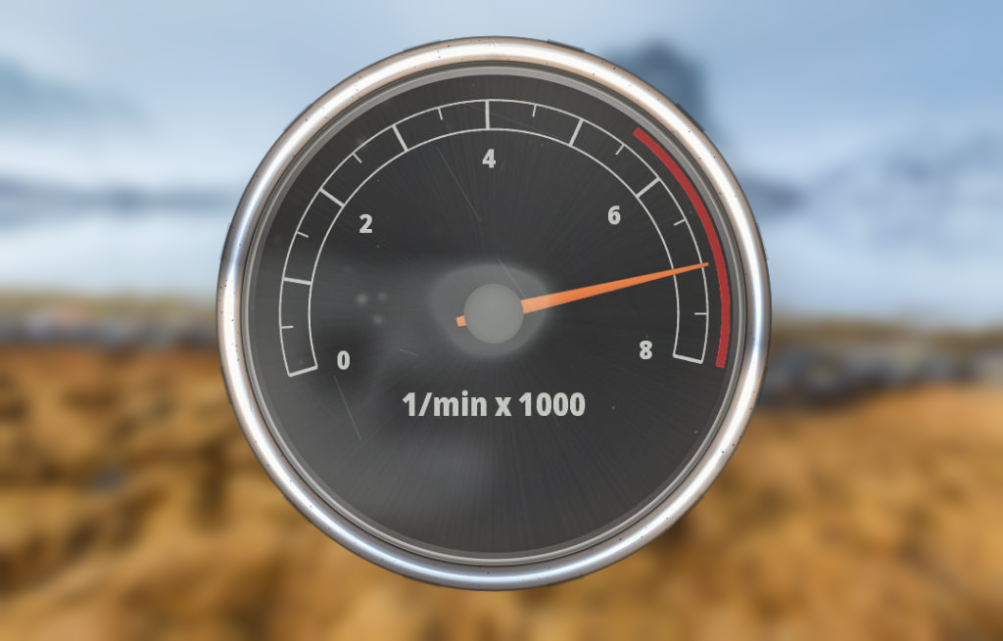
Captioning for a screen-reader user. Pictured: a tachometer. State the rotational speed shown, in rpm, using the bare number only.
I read 7000
